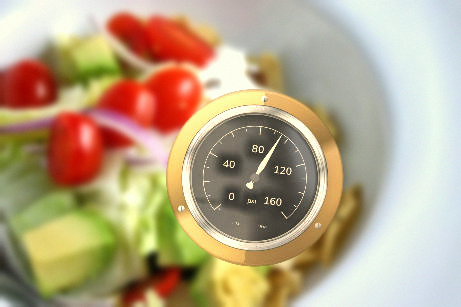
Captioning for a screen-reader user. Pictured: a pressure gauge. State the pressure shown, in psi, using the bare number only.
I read 95
